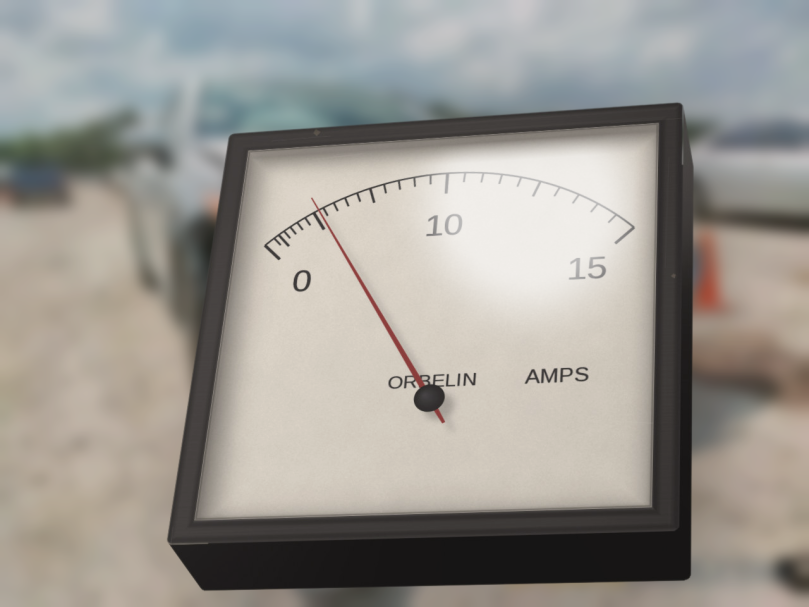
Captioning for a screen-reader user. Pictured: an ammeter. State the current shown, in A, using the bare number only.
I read 5.25
